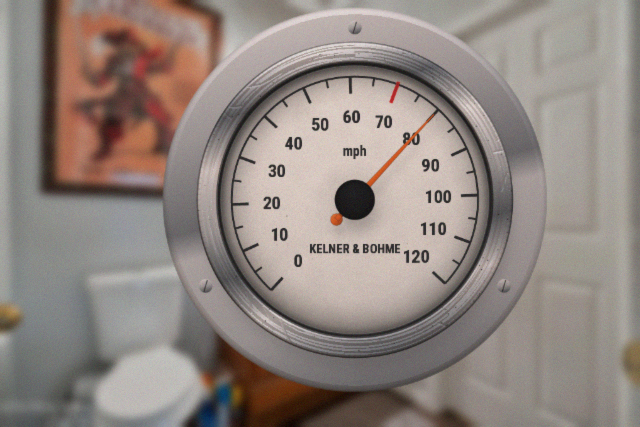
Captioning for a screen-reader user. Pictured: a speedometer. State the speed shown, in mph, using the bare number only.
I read 80
